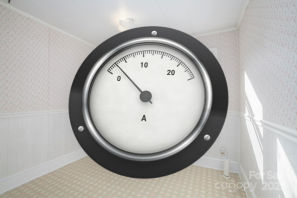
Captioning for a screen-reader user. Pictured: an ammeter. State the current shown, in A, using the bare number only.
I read 2.5
